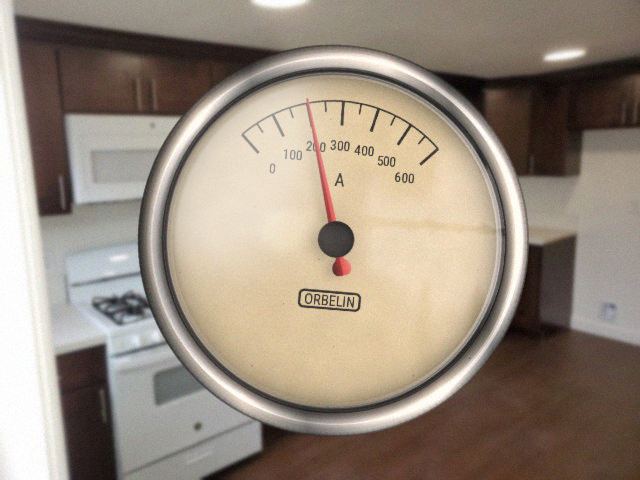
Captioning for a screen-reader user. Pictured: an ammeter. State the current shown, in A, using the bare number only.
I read 200
